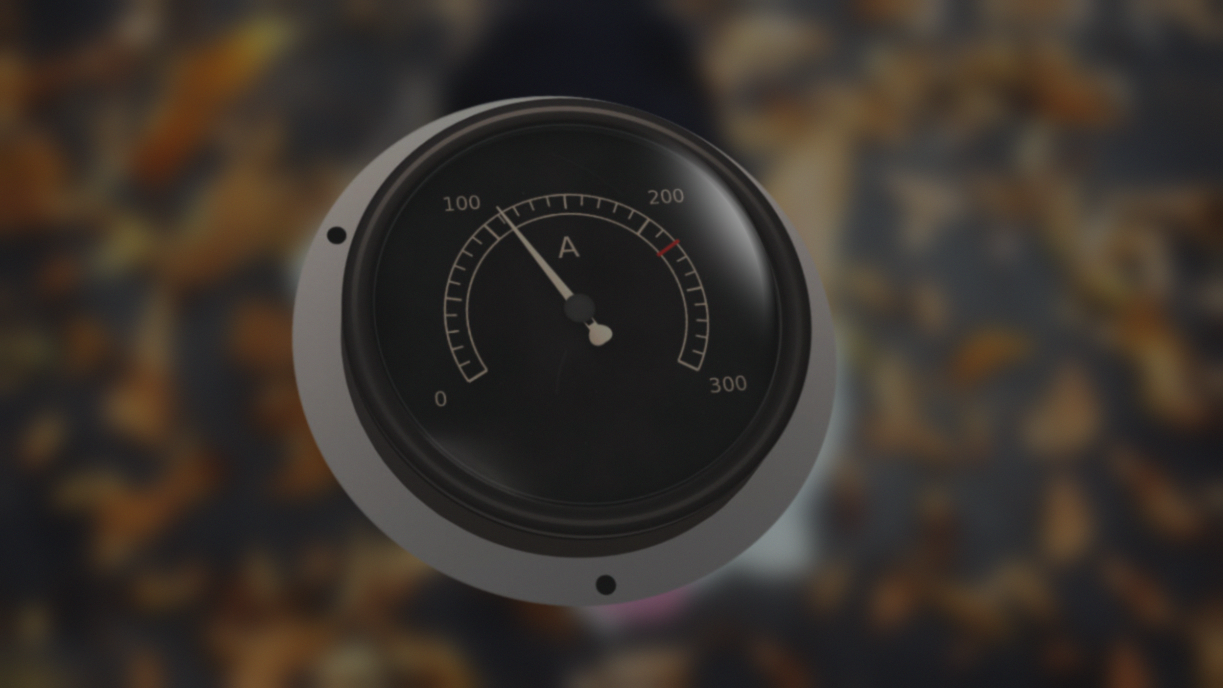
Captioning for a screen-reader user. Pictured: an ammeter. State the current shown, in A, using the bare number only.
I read 110
